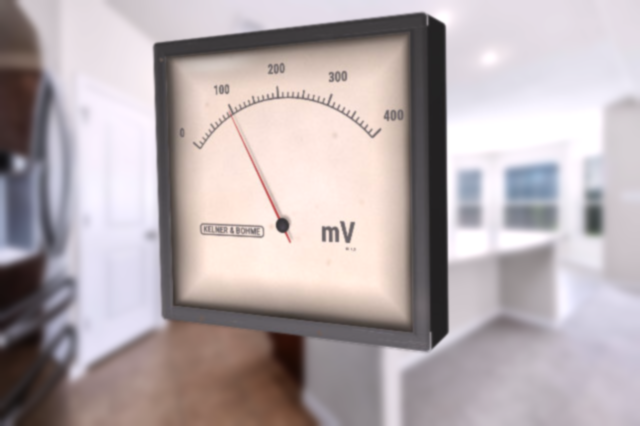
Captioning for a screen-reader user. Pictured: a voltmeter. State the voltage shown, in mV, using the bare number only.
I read 100
